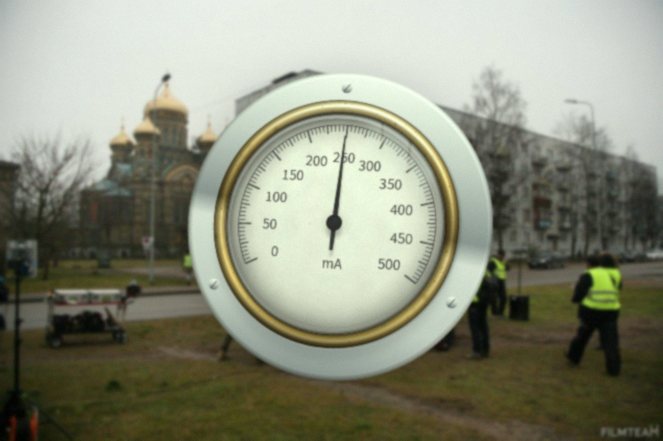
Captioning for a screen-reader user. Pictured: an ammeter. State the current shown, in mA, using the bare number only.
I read 250
